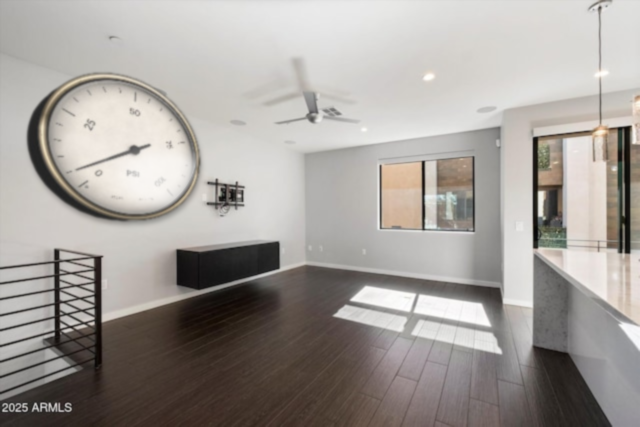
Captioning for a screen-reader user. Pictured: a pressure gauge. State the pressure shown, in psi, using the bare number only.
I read 5
